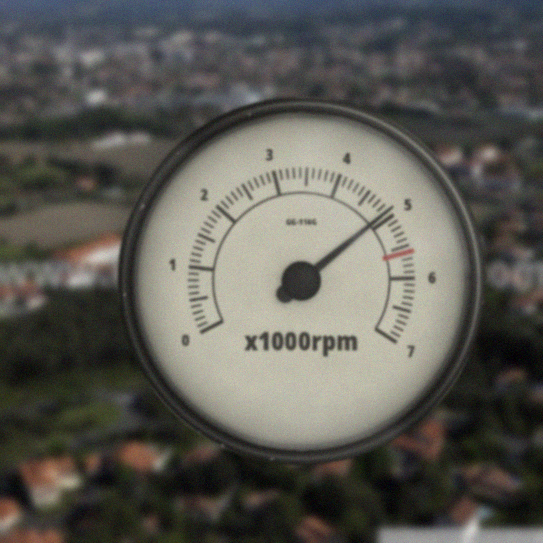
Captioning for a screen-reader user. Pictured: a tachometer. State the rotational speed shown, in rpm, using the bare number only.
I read 4900
